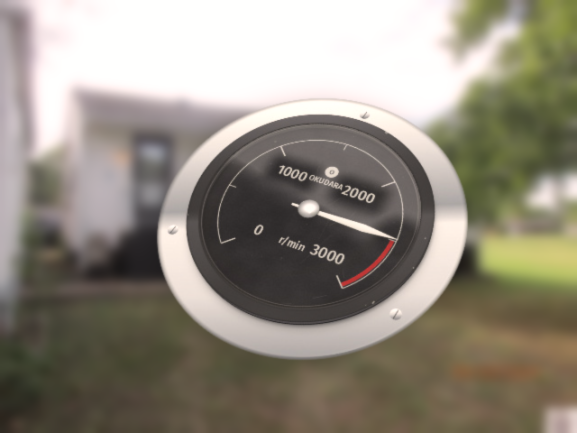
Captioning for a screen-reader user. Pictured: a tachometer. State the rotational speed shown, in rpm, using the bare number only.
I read 2500
